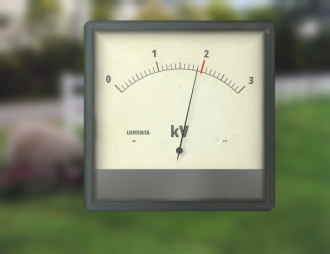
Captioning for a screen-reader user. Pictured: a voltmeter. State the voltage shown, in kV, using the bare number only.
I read 1.9
